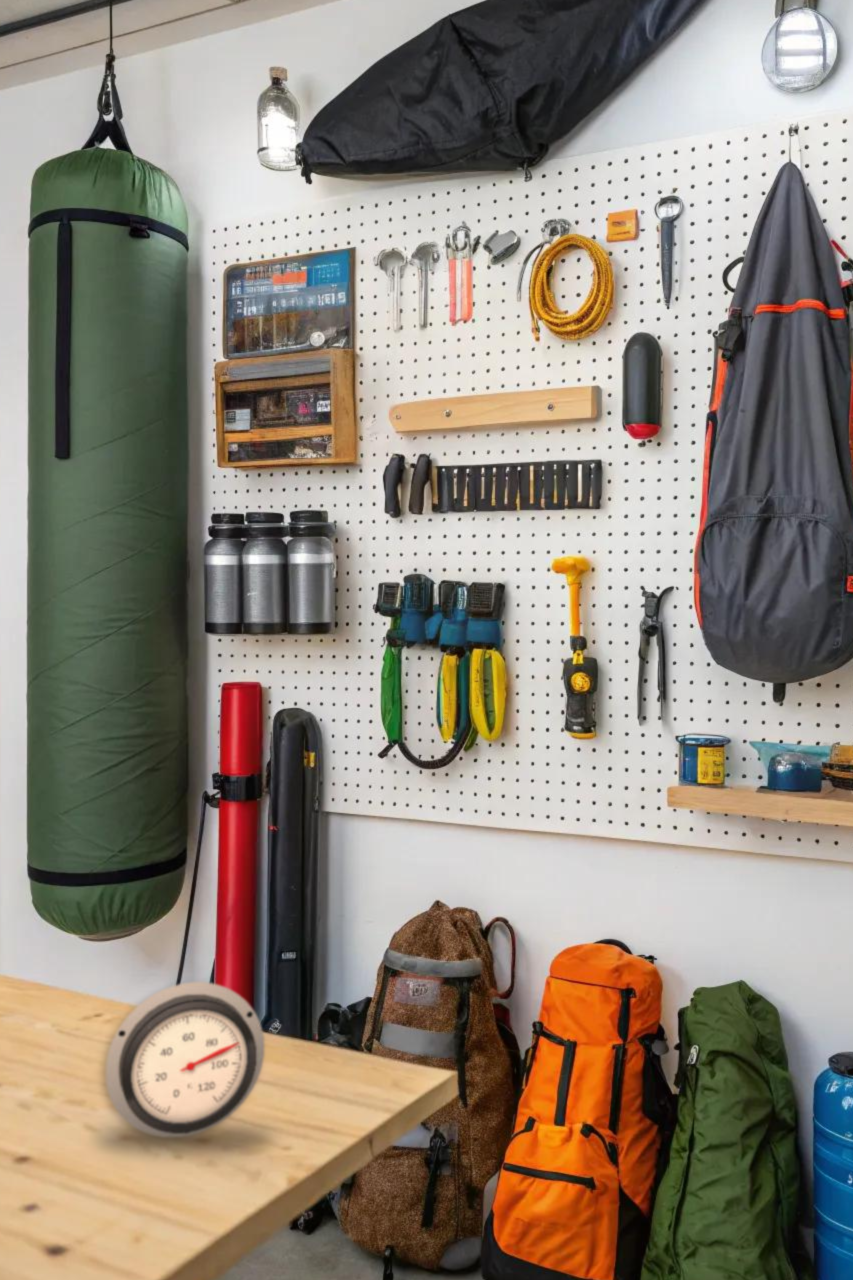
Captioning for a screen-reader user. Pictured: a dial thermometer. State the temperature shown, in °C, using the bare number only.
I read 90
